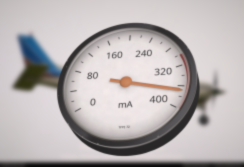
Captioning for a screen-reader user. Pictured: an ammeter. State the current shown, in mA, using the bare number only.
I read 370
